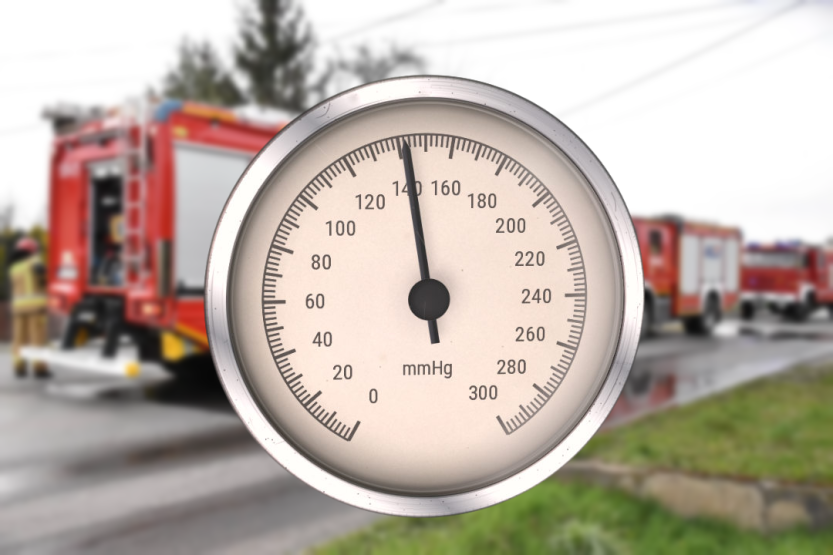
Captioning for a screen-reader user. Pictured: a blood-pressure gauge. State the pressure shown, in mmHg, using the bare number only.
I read 142
